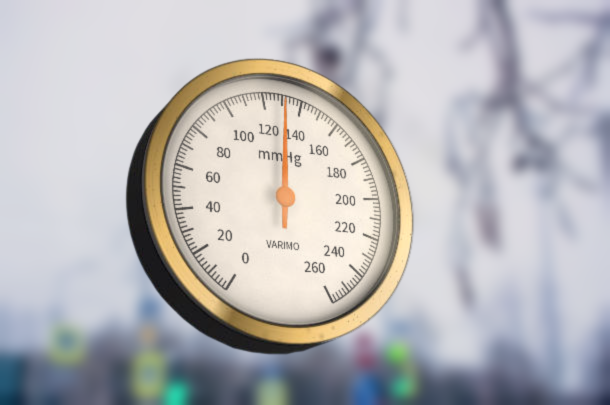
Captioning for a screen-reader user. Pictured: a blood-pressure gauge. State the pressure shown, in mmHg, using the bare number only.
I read 130
